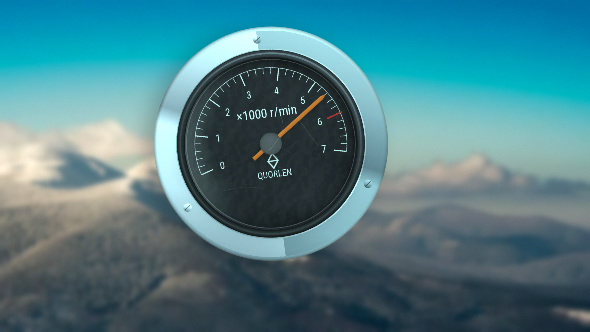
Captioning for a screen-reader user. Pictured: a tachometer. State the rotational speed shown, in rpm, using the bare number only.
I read 5400
